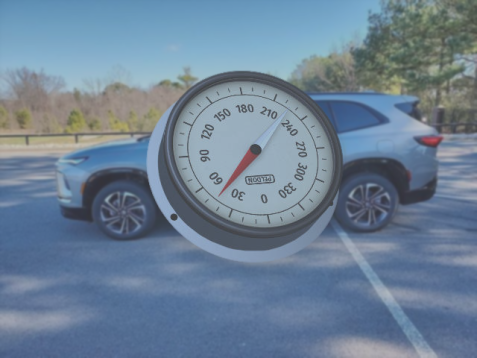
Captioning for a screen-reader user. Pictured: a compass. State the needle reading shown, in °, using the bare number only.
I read 45
